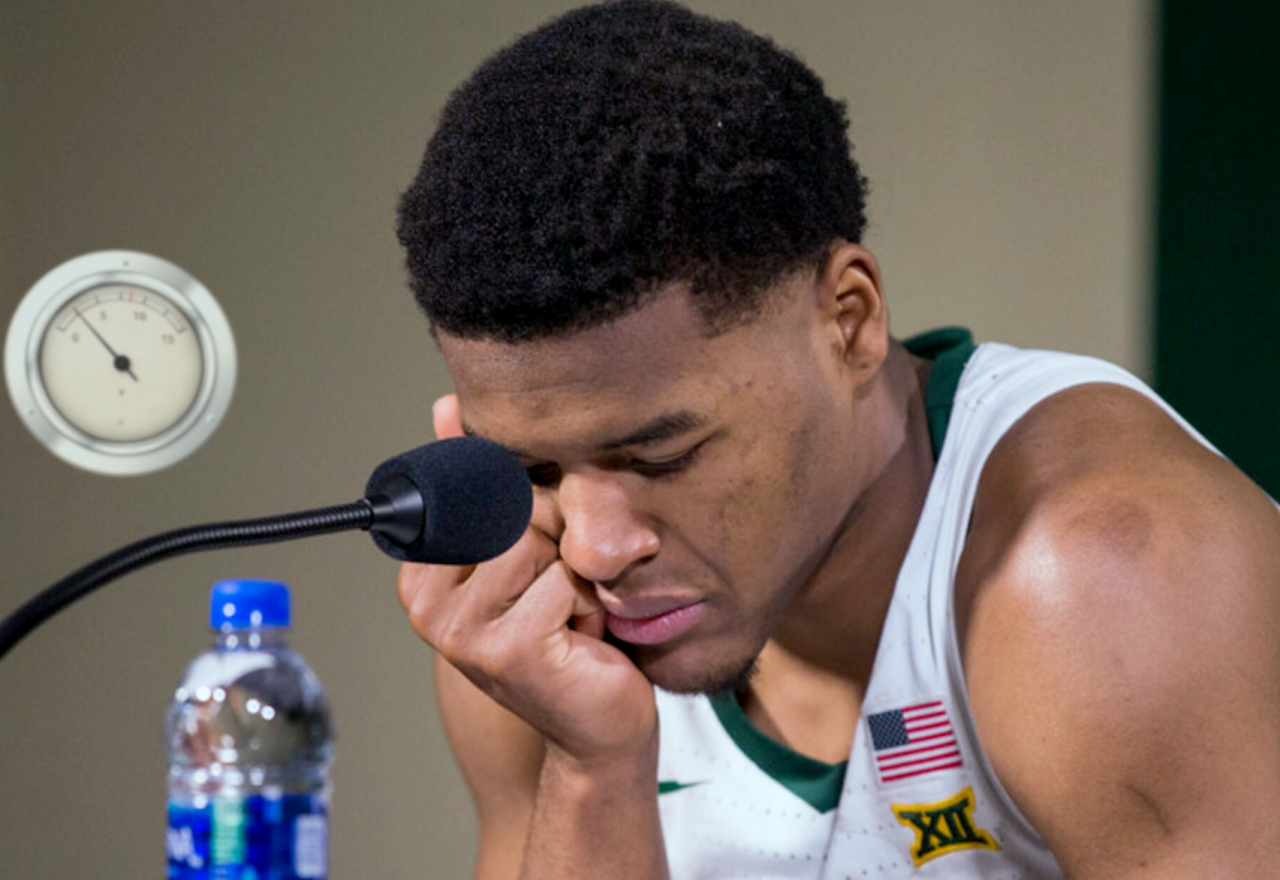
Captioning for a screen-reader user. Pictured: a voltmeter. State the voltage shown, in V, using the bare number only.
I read 2.5
